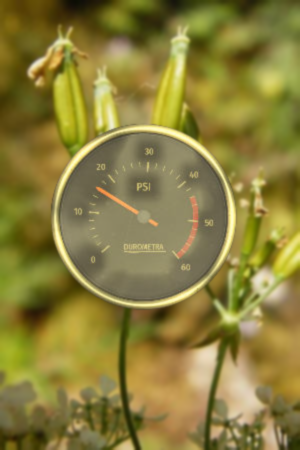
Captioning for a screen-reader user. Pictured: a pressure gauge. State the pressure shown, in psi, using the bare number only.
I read 16
